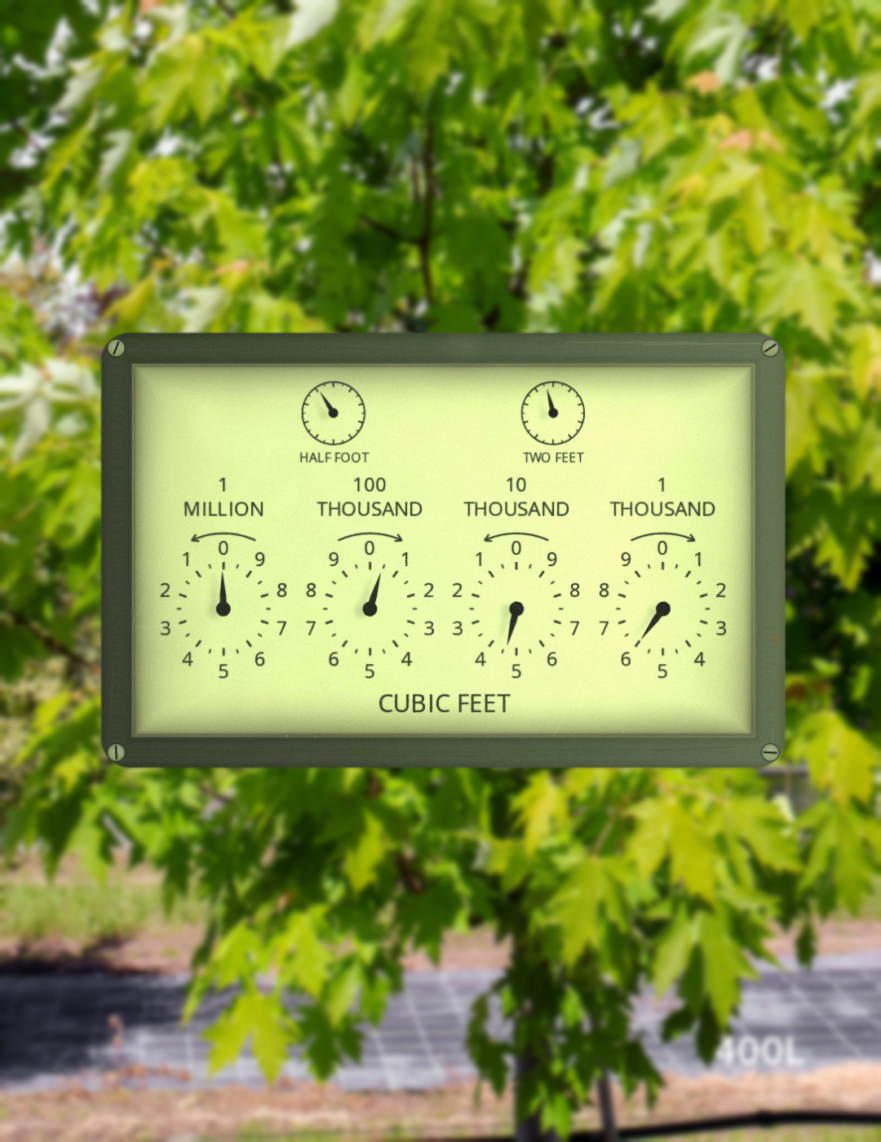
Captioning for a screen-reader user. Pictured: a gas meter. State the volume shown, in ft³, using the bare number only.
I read 4600
